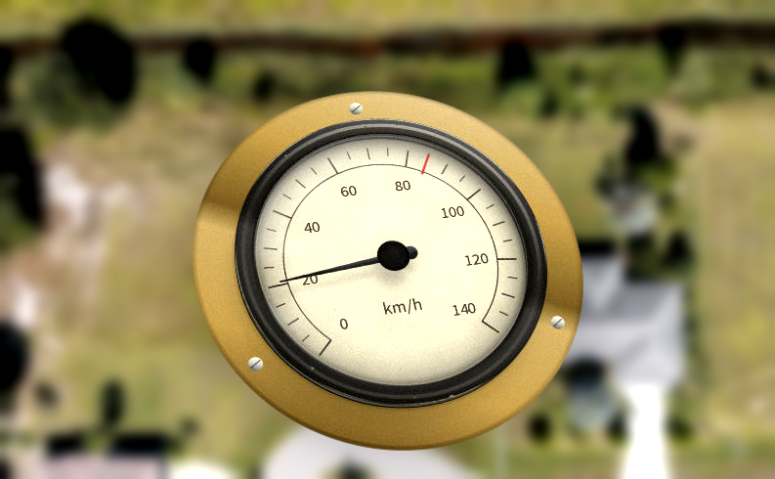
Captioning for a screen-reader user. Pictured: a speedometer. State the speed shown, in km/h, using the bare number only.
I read 20
